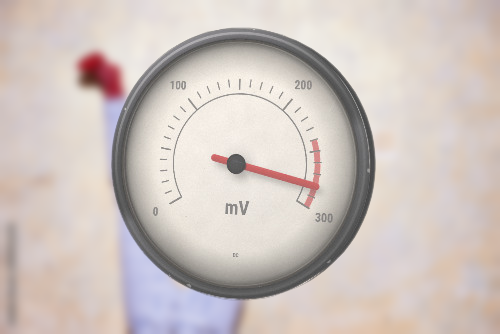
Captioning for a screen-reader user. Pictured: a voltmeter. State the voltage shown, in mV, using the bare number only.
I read 280
